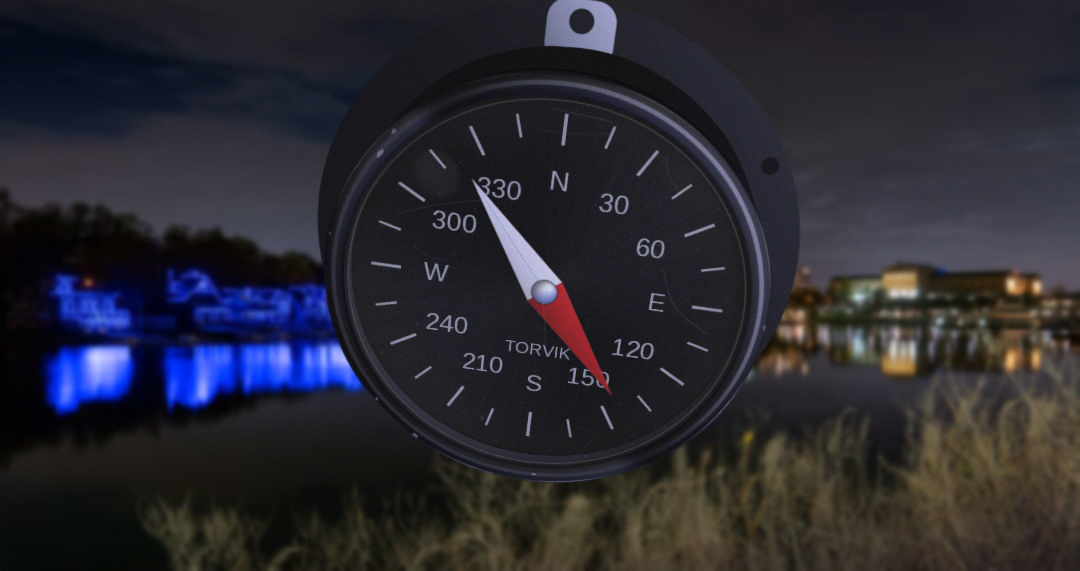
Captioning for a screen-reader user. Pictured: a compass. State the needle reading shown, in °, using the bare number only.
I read 142.5
